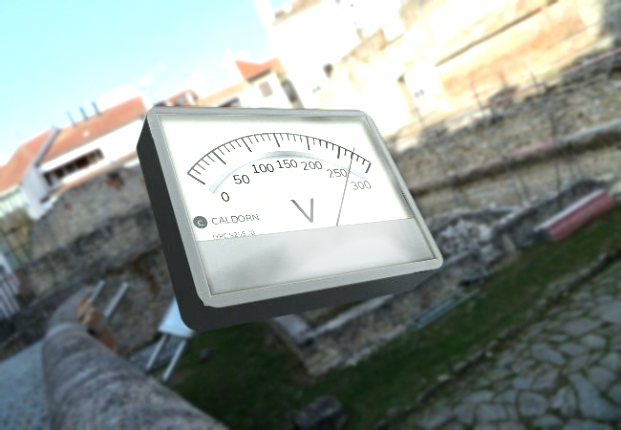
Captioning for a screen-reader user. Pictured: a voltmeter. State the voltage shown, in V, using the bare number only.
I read 270
